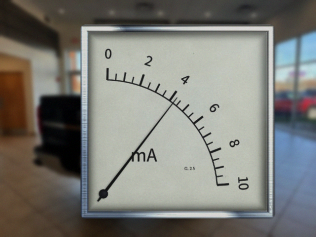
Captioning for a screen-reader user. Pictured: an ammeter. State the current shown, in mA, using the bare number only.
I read 4.25
